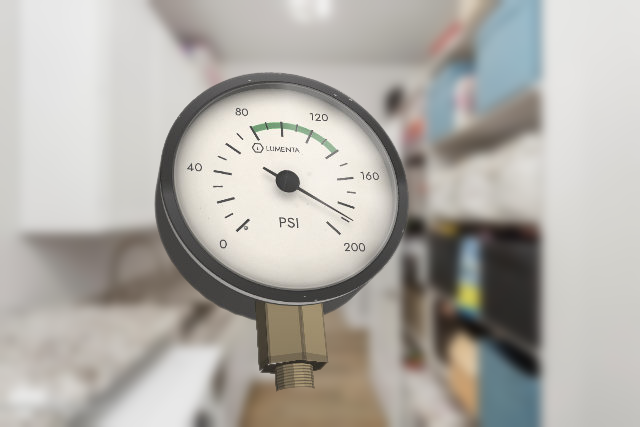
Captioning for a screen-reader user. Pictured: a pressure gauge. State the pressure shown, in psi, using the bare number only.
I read 190
